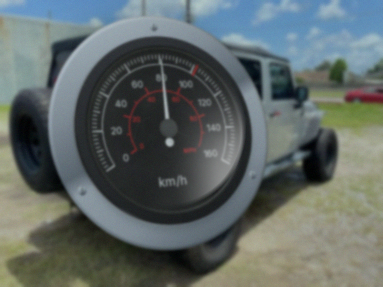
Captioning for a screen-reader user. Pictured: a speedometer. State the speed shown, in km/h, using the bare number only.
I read 80
